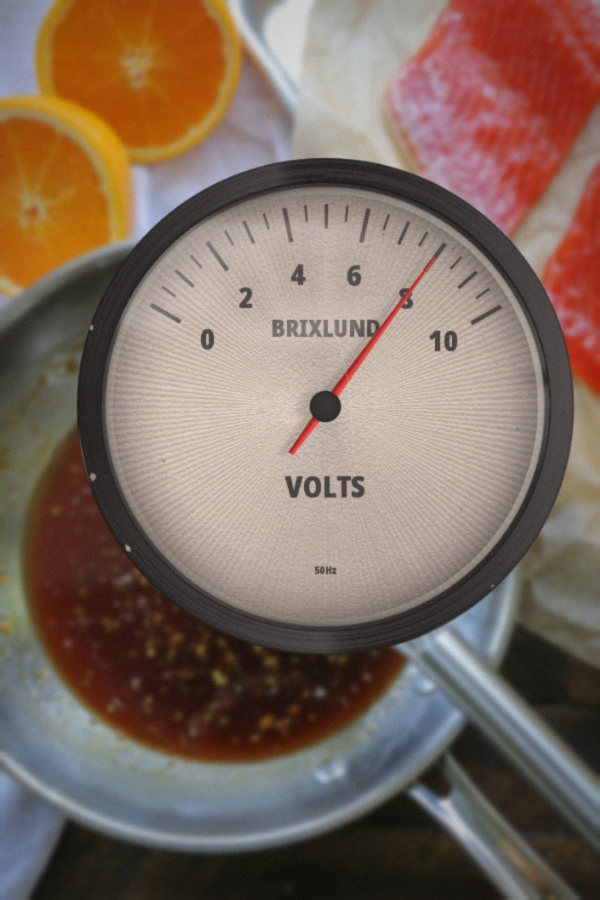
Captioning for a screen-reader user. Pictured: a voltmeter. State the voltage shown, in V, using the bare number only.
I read 8
